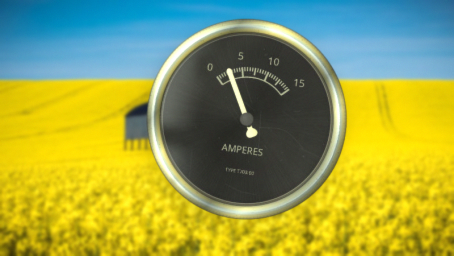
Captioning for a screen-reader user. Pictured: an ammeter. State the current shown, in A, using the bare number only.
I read 2.5
